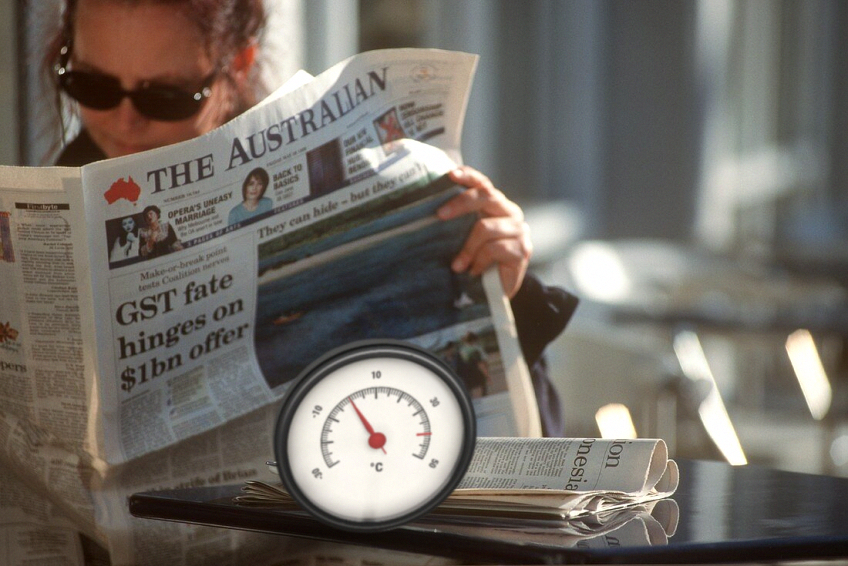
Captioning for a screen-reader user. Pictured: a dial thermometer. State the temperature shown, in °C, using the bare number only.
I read 0
